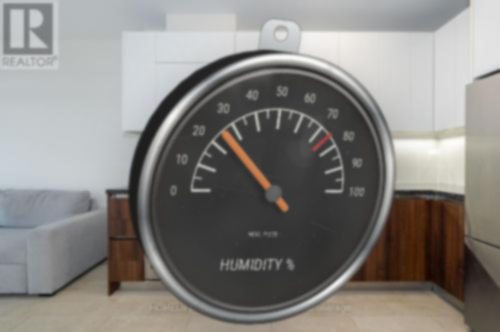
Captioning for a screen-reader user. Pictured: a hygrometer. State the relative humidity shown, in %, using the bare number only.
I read 25
